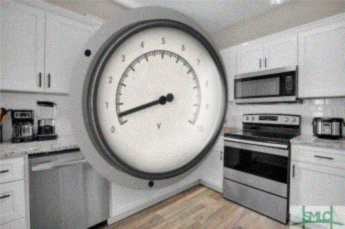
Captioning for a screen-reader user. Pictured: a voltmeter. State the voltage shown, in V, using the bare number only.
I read 0.5
